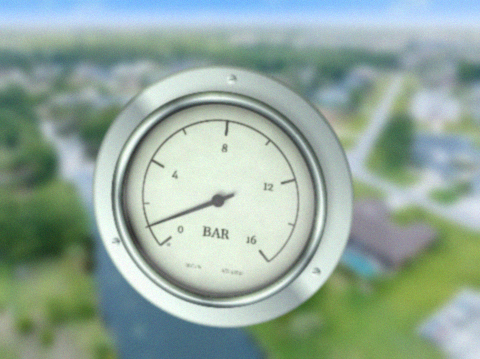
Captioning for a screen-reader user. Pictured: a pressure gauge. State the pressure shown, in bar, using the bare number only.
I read 1
